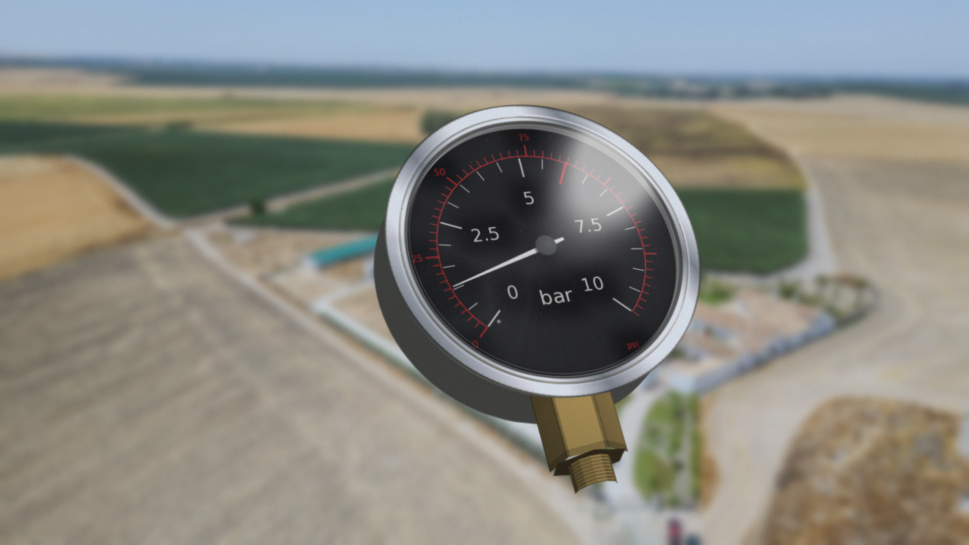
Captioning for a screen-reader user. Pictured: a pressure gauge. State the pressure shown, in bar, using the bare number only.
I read 1
